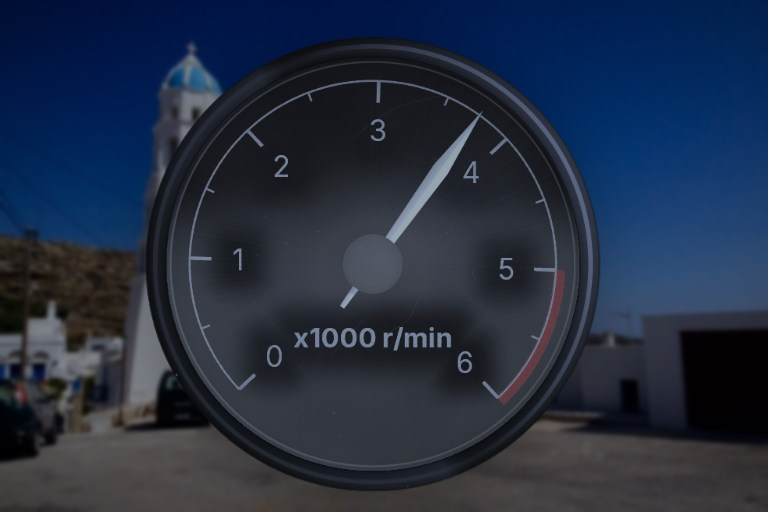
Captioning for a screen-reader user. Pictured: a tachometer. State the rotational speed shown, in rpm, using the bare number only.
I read 3750
